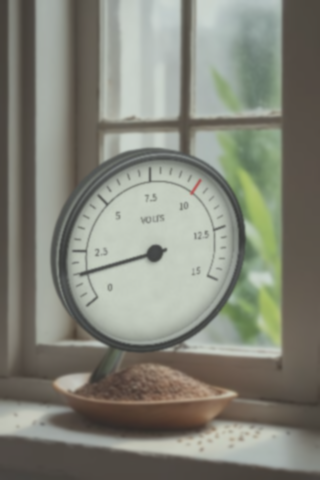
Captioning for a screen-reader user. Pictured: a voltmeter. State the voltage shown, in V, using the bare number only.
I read 1.5
